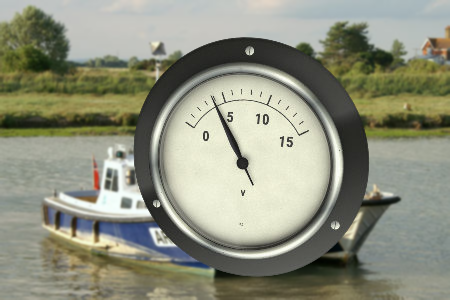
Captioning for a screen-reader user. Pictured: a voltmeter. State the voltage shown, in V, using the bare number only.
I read 4
